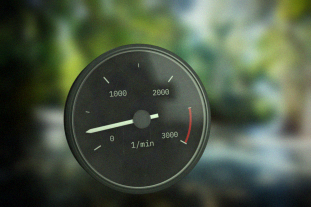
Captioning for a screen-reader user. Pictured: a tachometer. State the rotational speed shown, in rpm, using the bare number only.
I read 250
